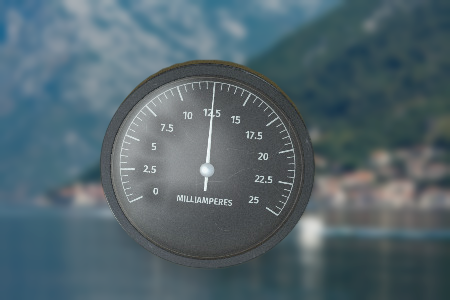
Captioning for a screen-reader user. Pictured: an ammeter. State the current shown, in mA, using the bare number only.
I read 12.5
